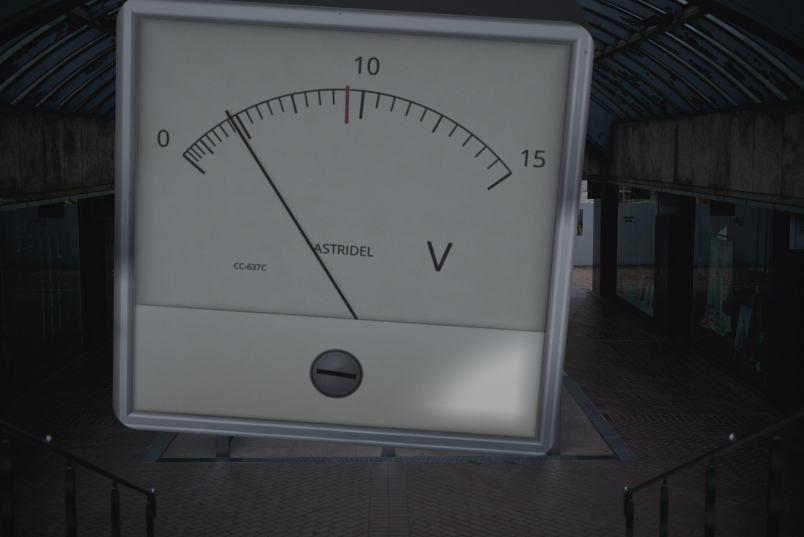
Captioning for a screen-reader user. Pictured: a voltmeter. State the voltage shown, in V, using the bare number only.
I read 4.75
